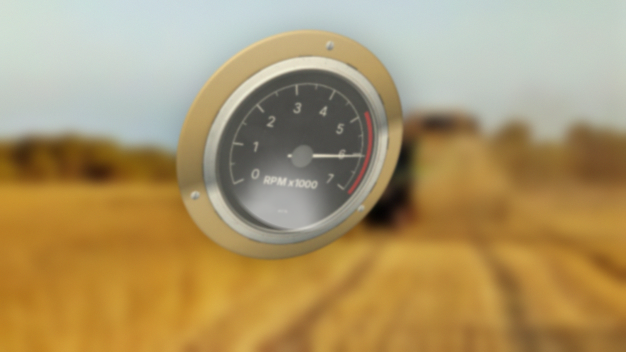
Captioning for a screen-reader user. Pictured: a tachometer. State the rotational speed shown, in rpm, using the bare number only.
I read 6000
